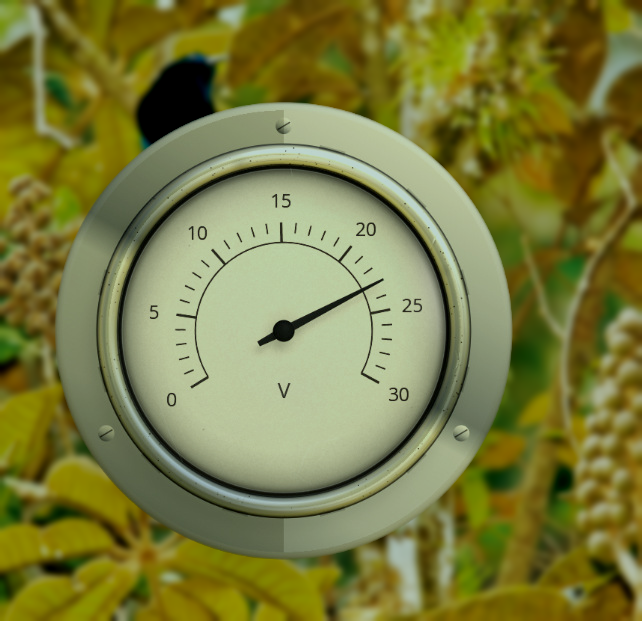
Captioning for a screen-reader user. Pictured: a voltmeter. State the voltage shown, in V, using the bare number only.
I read 23
